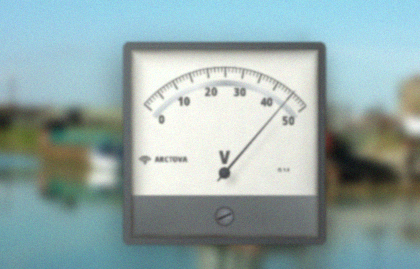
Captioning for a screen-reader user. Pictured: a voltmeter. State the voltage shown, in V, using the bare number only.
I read 45
